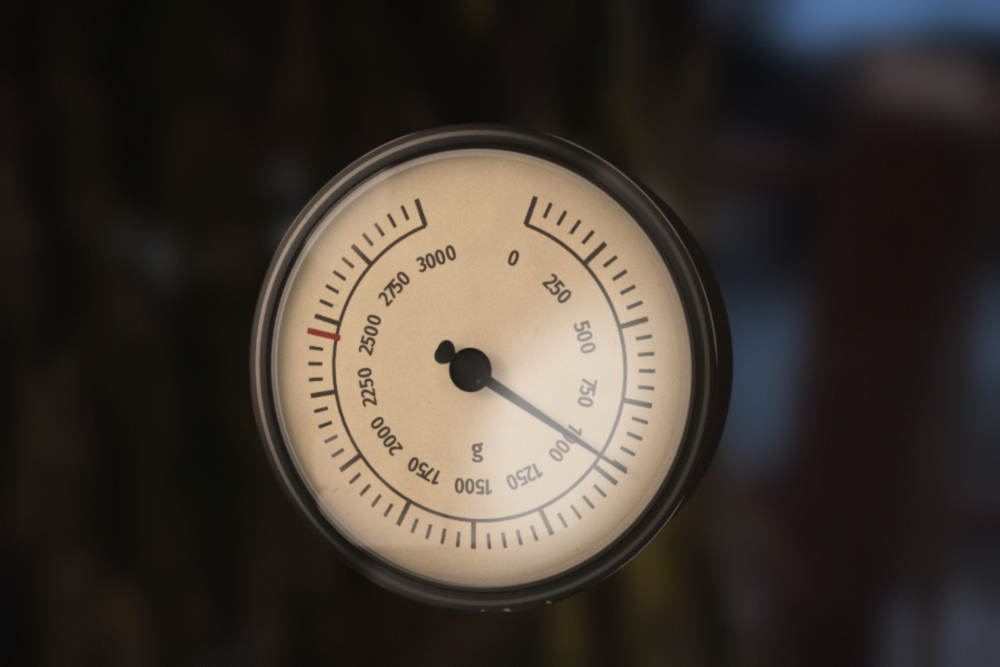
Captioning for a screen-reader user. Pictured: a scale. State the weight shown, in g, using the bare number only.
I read 950
